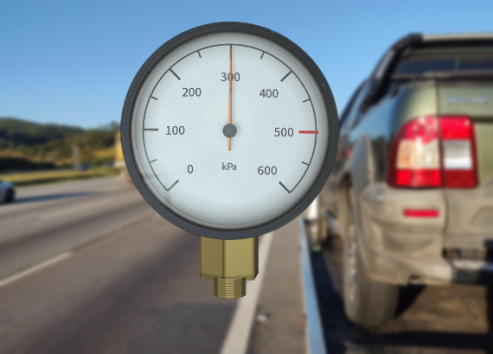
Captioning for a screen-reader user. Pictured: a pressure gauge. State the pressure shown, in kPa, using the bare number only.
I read 300
